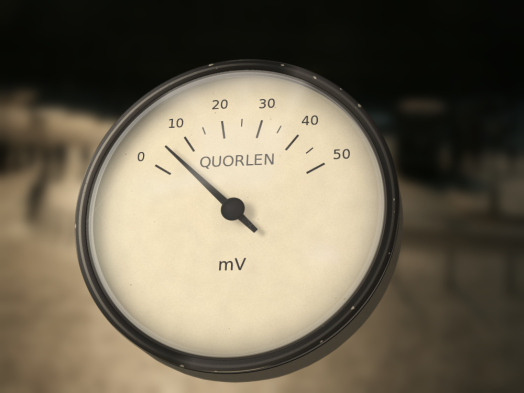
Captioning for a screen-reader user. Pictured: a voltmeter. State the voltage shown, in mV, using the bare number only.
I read 5
